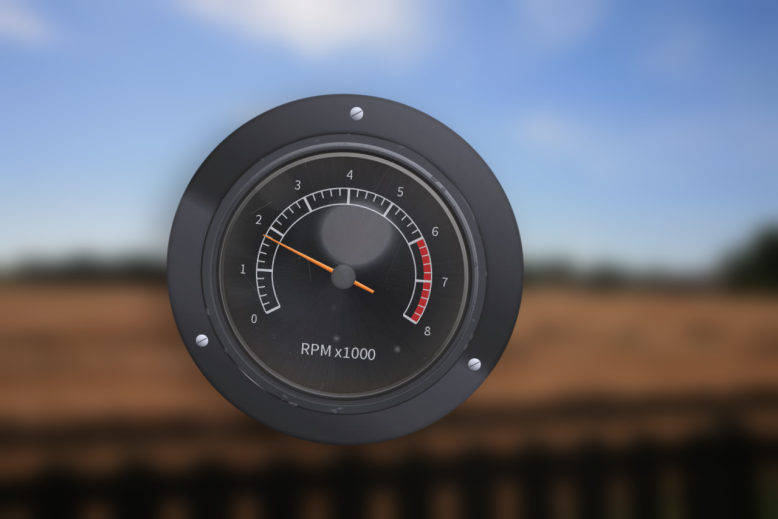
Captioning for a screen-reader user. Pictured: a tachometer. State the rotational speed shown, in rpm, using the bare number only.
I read 1800
